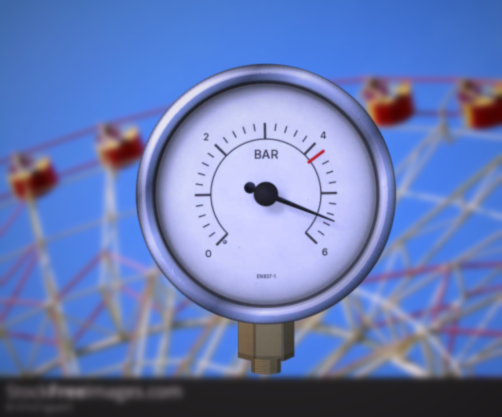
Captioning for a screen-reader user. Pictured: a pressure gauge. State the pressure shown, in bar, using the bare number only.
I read 5.5
